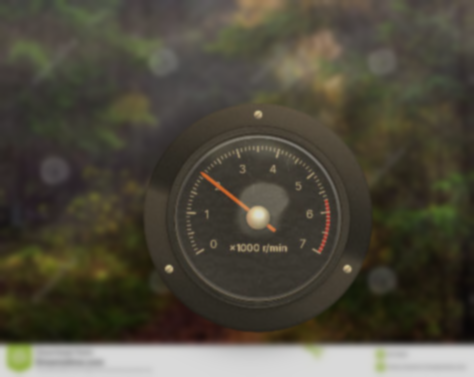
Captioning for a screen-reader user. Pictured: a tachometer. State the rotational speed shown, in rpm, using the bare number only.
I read 2000
